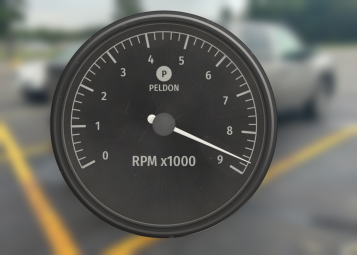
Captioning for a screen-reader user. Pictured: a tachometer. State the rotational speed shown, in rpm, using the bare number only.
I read 8700
